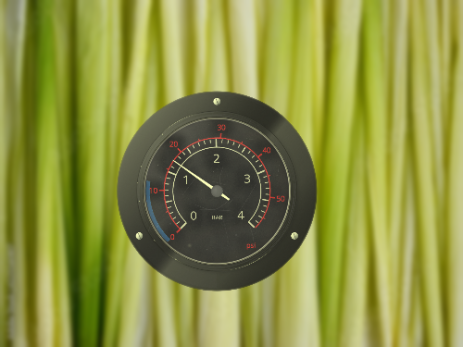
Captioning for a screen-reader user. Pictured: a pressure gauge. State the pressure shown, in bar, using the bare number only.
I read 1.2
